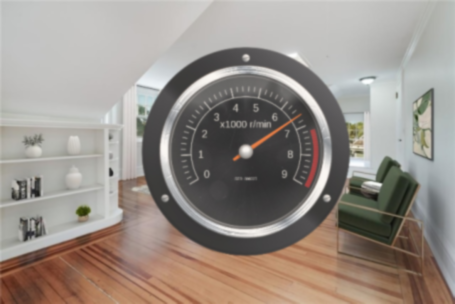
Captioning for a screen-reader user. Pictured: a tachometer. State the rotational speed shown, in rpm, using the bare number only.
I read 6600
